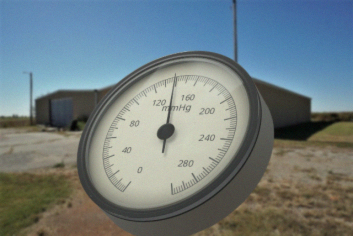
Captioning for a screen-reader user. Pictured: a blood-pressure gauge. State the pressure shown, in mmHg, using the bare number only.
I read 140
